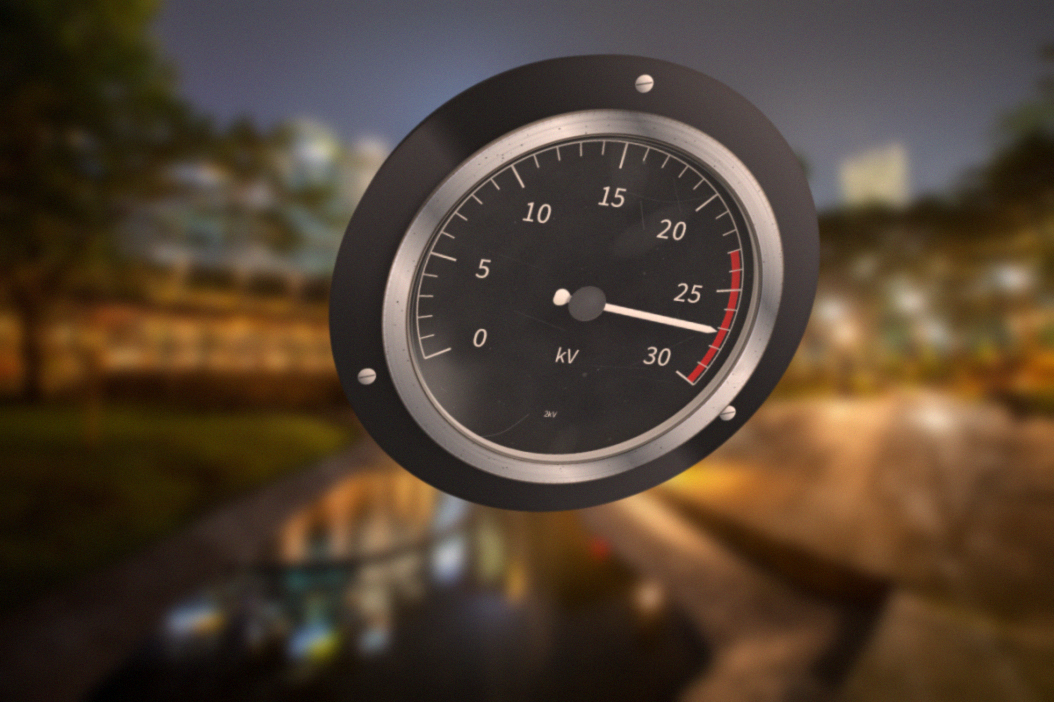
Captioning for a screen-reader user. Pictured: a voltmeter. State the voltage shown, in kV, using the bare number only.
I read 27
